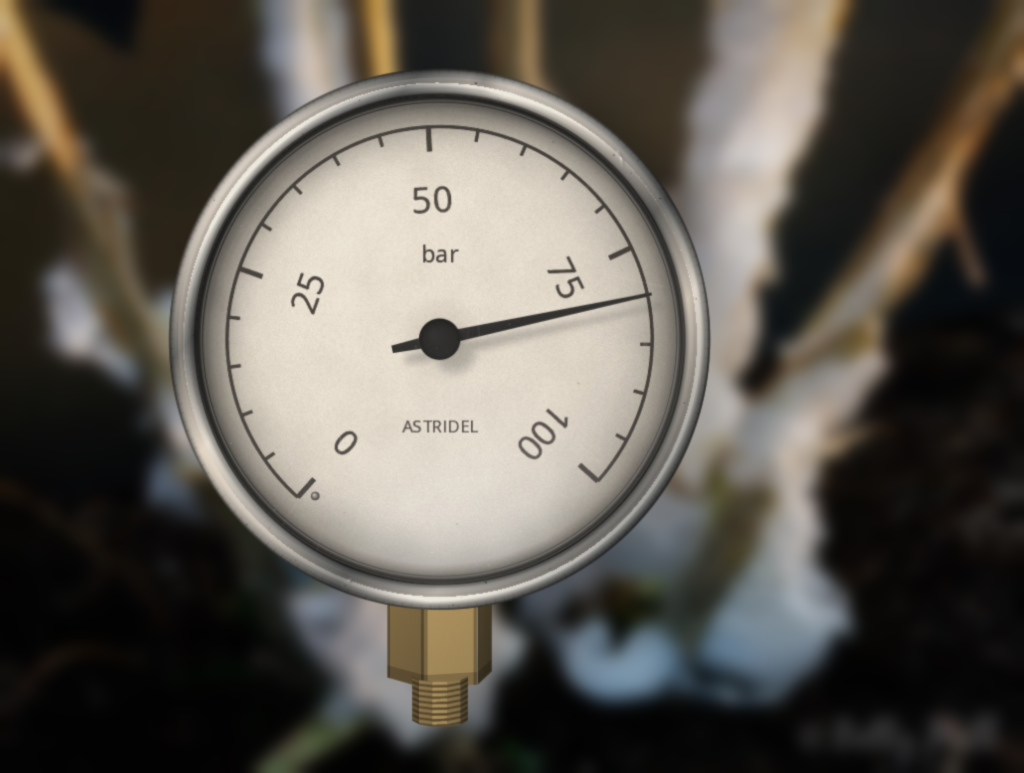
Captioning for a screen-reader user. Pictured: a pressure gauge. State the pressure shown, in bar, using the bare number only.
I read 80
